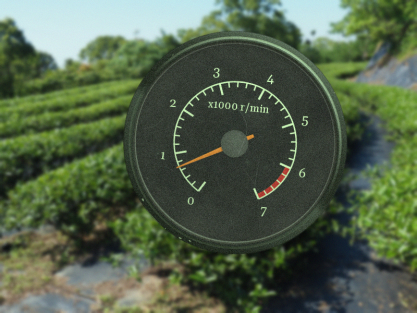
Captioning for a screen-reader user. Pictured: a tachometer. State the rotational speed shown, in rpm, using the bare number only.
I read 700
